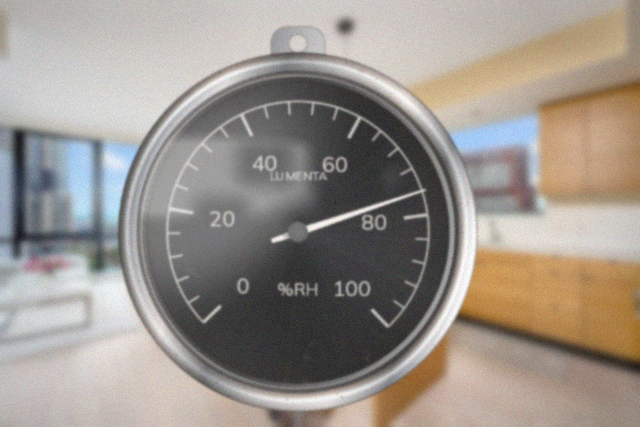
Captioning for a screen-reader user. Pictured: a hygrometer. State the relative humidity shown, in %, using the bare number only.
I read 76
